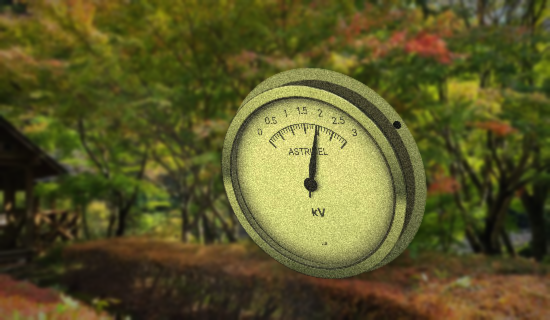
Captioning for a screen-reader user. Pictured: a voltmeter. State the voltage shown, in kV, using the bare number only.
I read 2
